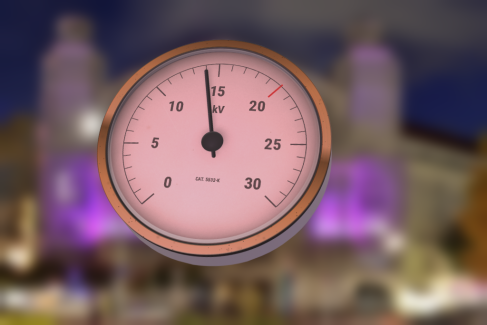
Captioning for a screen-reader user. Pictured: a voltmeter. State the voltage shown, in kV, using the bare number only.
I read 14
